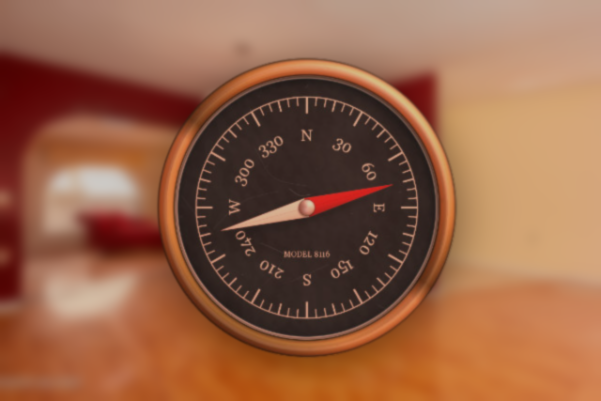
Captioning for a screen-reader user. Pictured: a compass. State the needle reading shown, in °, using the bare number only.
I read 75
